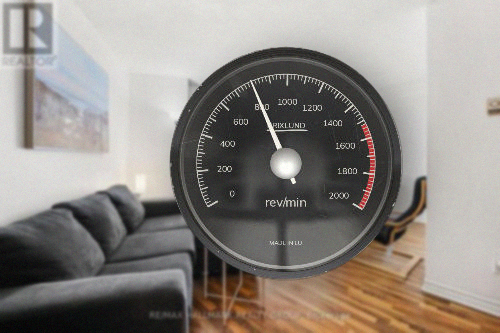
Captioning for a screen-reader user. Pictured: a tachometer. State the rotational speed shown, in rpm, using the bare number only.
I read 800
